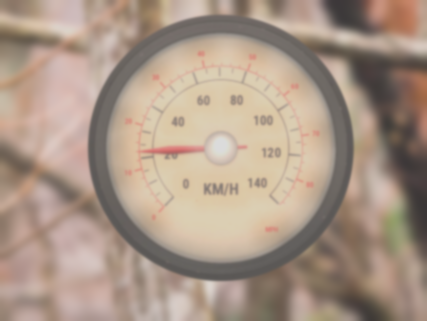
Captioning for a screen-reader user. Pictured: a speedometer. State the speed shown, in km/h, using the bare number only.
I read 22.5
